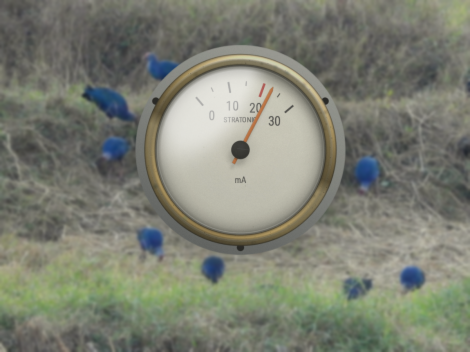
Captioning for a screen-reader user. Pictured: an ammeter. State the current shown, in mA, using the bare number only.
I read 22.5
